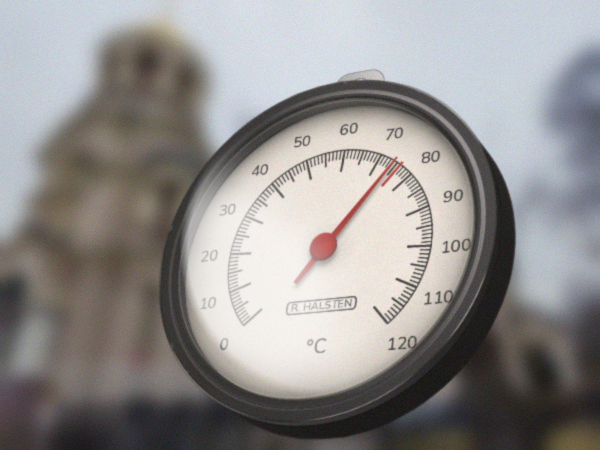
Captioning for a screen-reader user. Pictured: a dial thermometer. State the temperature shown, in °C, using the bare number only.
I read 75
